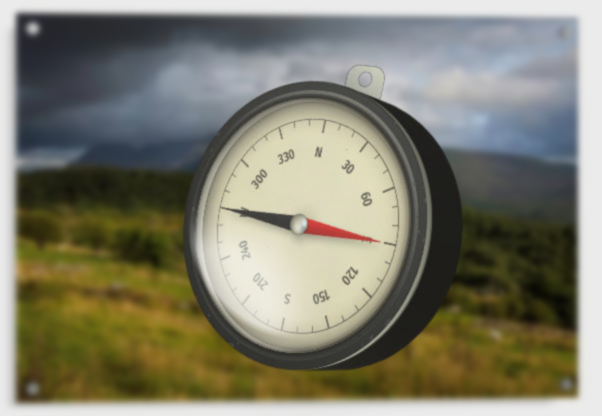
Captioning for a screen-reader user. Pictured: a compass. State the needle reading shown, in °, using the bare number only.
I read 90
